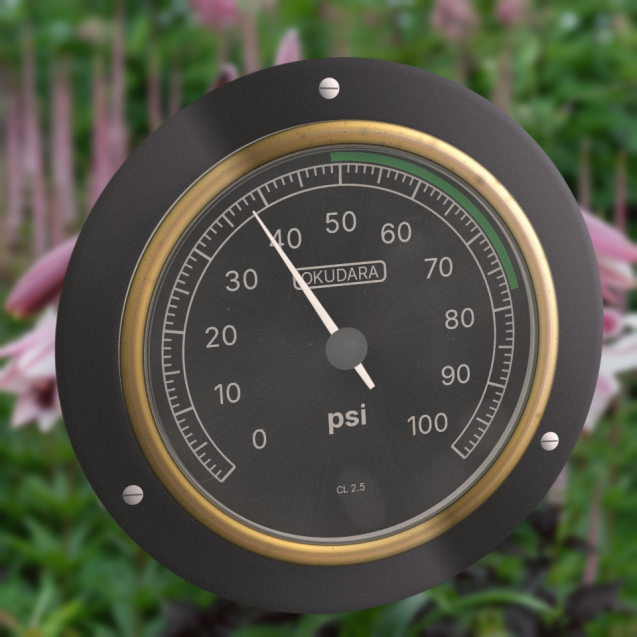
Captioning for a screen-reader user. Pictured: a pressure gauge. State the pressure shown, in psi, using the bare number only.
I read 38
